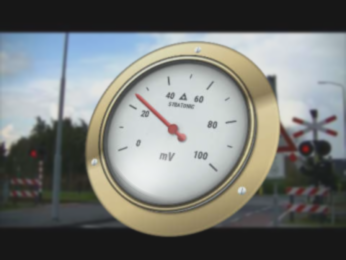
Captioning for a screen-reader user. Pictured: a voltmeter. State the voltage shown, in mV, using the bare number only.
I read 25
